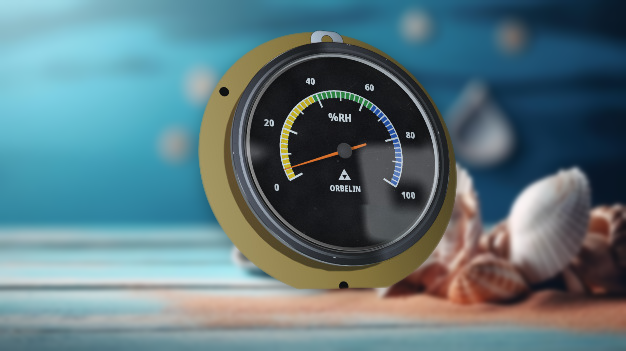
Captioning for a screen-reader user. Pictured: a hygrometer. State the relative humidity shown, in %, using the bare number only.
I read 4
